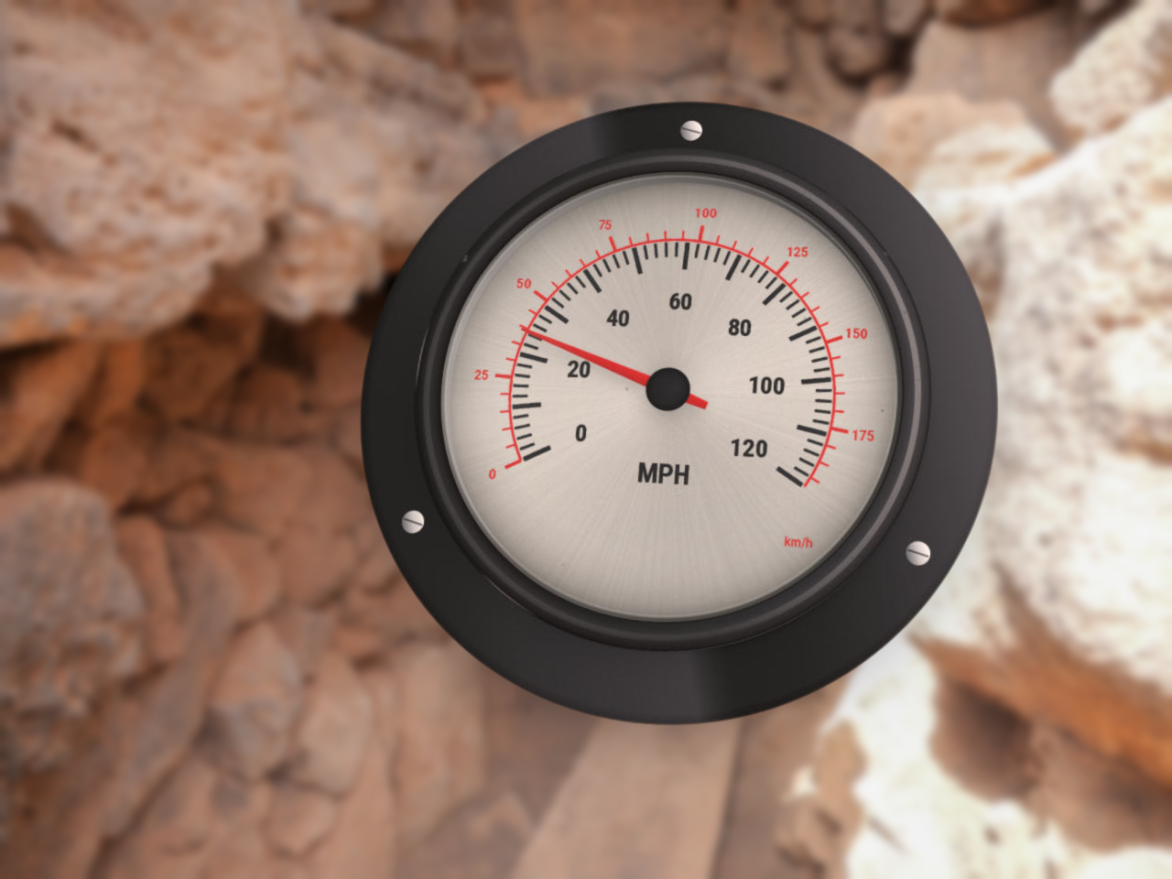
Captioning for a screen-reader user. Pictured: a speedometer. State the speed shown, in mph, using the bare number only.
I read 24
